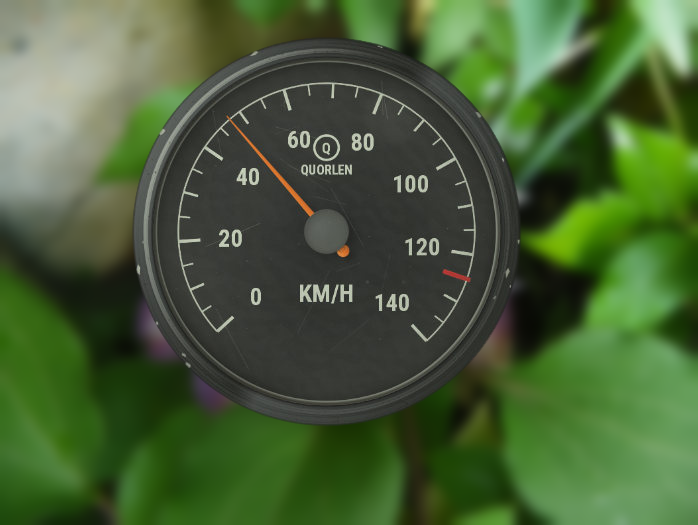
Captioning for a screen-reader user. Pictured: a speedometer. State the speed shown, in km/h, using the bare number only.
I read 47.5
